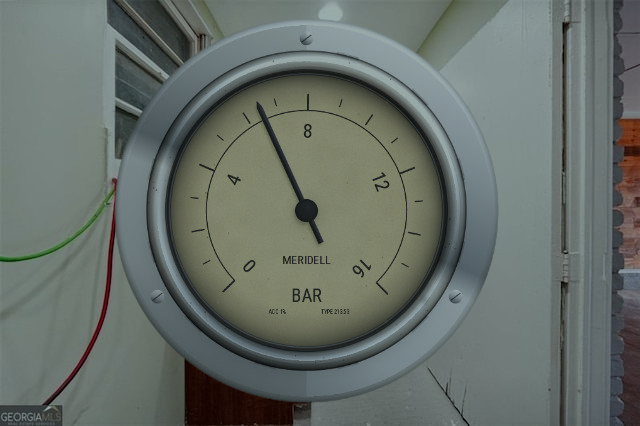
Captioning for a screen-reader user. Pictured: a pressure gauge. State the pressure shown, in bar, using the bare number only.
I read 6.5
